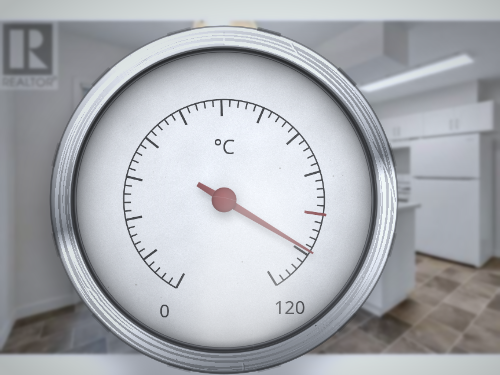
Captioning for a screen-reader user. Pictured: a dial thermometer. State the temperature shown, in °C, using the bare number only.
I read 109
